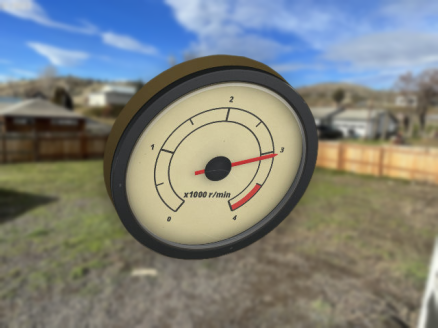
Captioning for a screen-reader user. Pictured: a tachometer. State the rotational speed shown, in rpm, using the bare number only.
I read 3000
